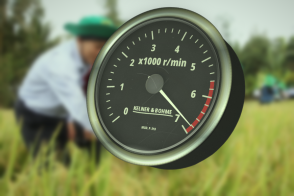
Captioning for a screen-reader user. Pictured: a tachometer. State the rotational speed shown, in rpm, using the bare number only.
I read 6800
